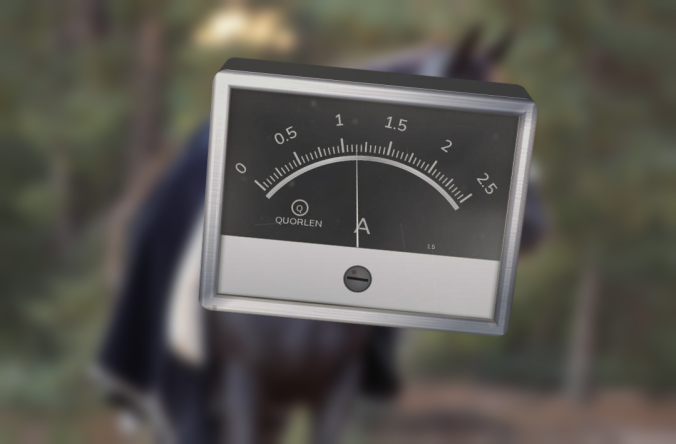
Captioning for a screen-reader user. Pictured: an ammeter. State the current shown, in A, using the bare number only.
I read 1.15
